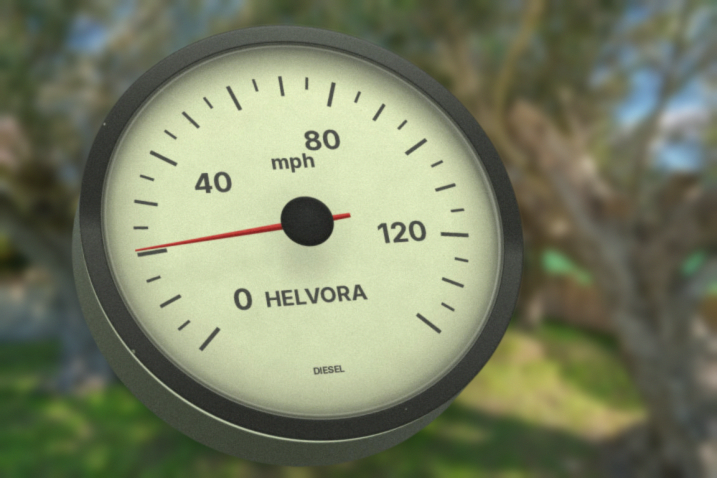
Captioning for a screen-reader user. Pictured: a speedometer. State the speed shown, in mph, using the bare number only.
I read 20
